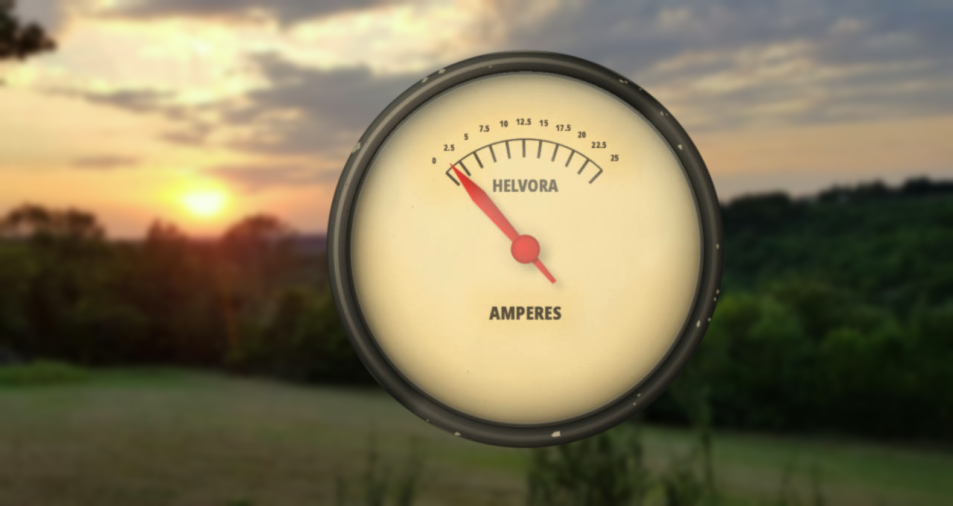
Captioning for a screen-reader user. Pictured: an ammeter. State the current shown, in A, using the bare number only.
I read 1.25
